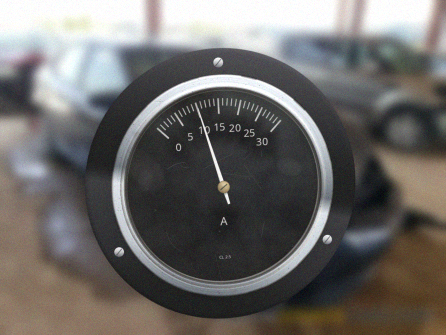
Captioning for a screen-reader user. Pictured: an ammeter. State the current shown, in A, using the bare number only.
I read 10
